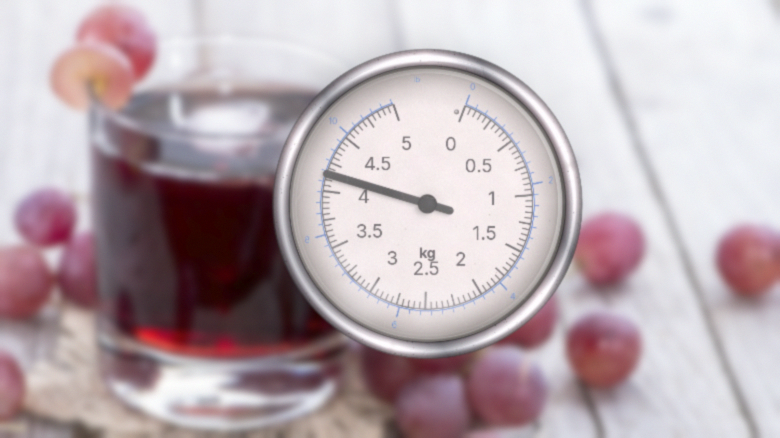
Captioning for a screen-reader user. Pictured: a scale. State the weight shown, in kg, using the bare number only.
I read 4.15
